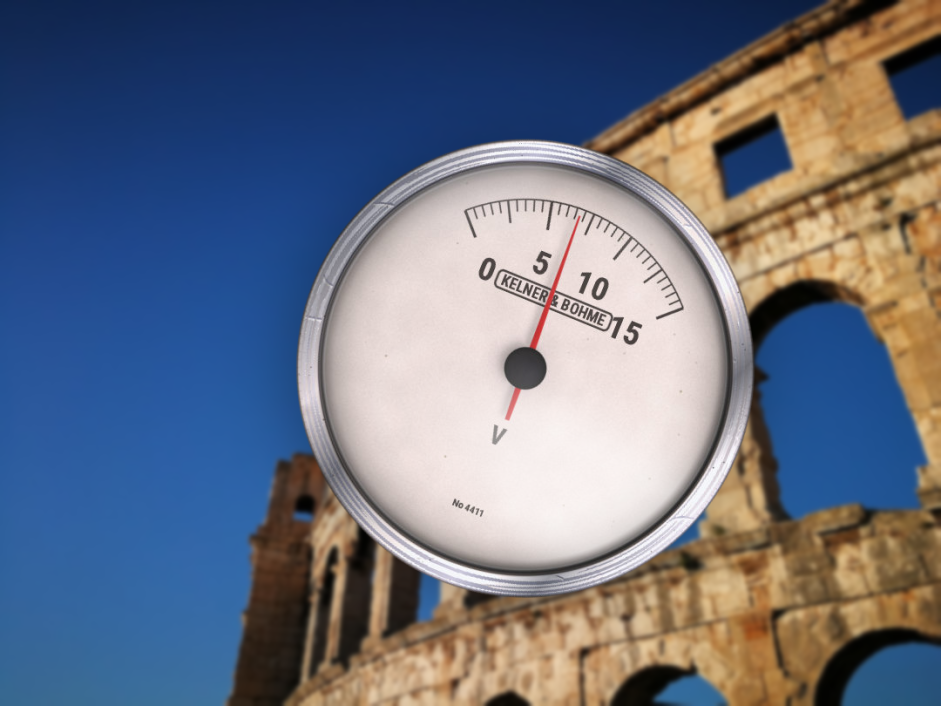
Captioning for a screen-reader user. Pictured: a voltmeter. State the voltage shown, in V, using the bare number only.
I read 6.75
